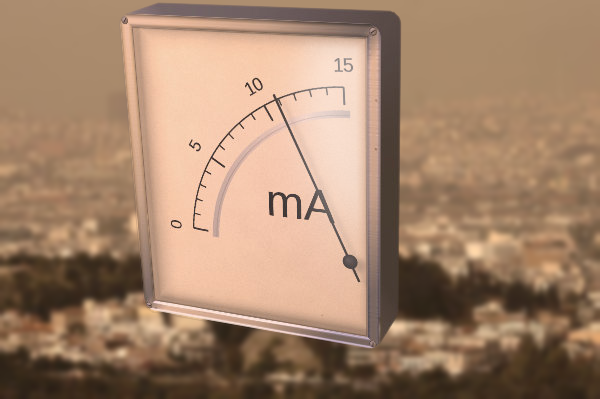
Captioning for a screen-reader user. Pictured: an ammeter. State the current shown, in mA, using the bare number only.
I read 11
